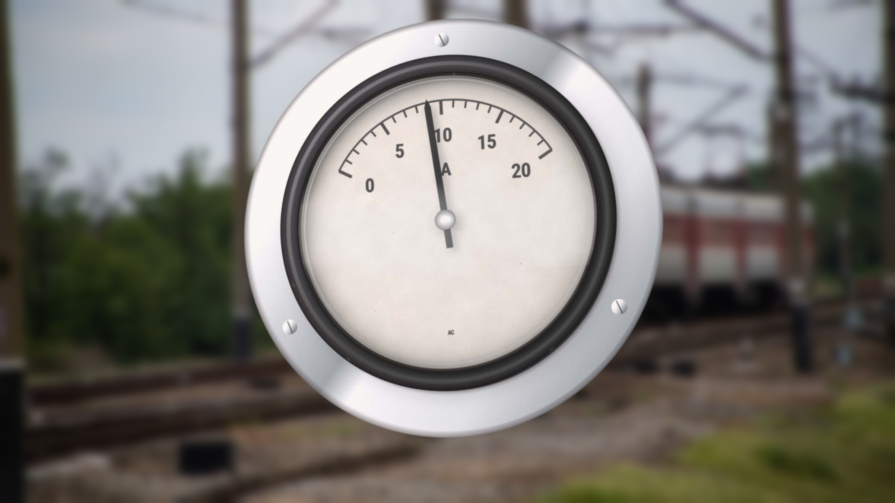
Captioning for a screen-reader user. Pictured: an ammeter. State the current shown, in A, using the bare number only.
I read 9
